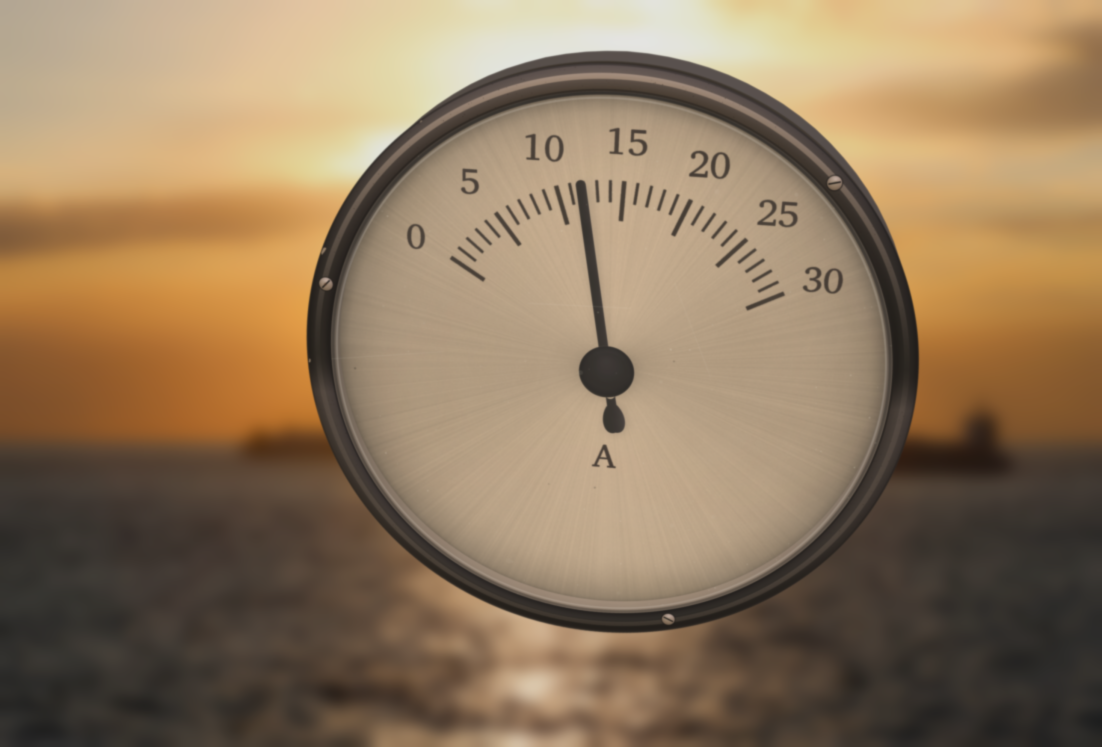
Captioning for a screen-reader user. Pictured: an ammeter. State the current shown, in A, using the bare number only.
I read 12
